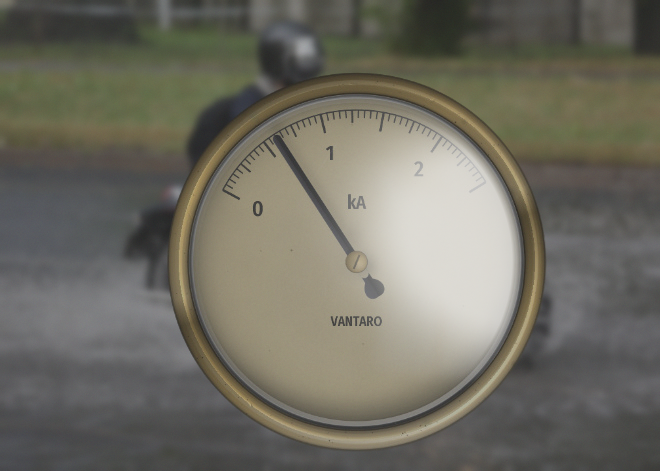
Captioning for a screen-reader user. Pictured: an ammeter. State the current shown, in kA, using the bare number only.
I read 0.6
